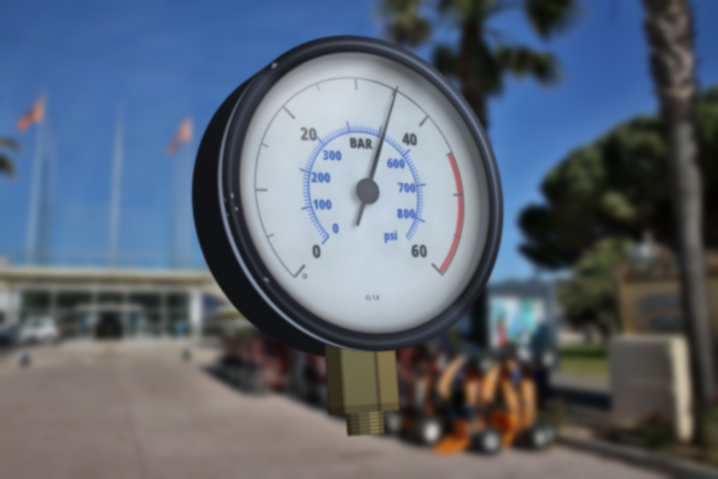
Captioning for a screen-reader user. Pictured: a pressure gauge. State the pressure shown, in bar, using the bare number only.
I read 35
